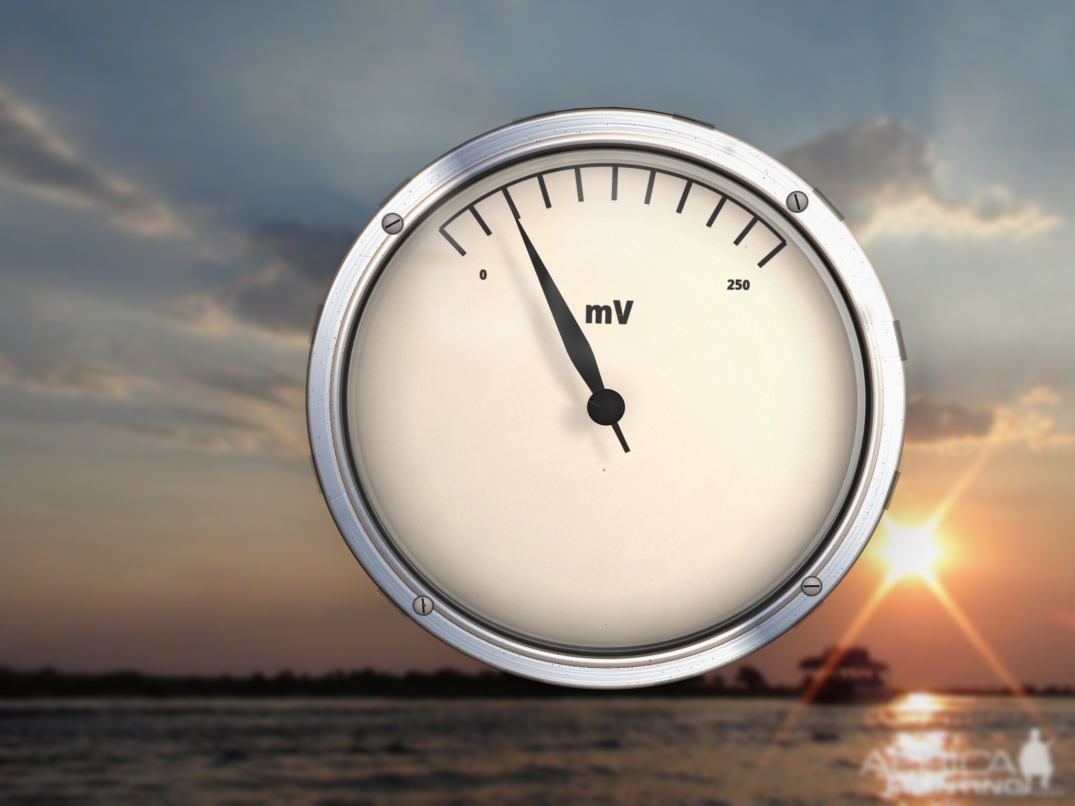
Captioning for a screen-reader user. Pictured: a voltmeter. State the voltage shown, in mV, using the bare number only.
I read 50
